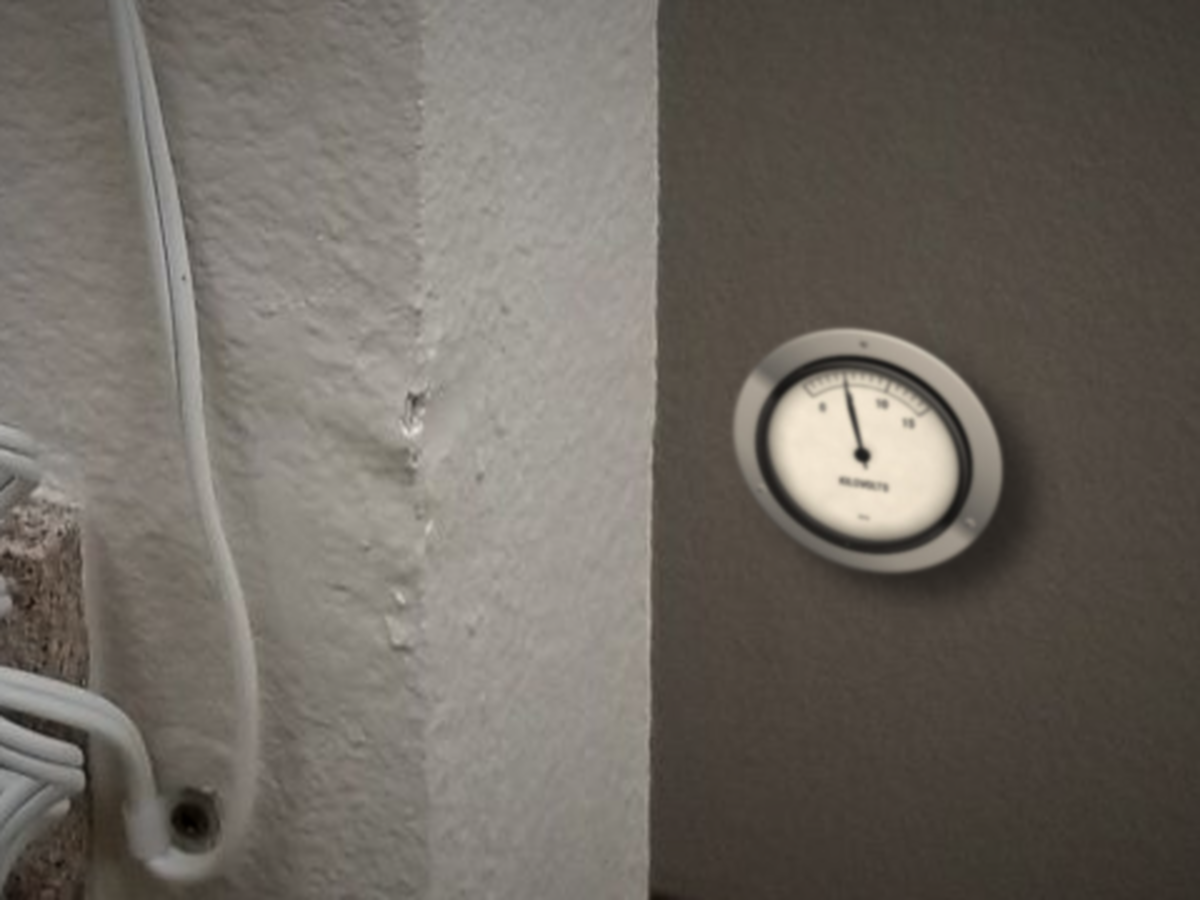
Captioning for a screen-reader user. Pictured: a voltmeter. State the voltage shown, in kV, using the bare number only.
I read 5
